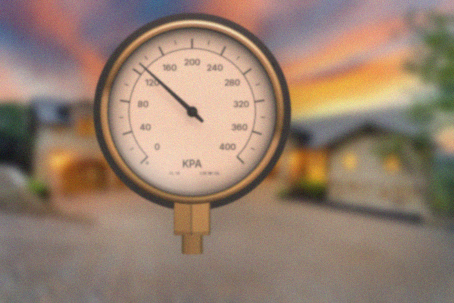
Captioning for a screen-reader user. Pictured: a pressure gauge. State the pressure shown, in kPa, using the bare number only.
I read 130
